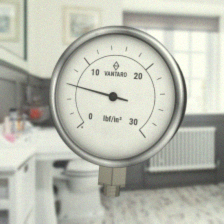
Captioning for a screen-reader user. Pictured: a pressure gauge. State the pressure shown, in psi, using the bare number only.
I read 6
